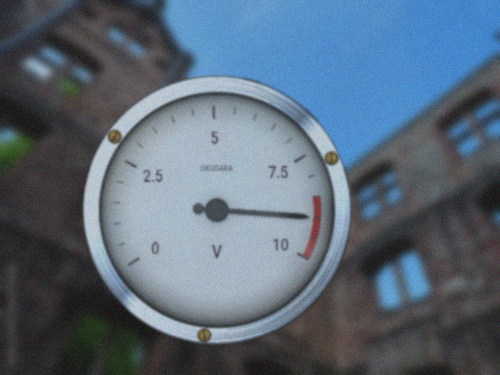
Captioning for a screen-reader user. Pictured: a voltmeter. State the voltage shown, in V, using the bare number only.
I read 9
